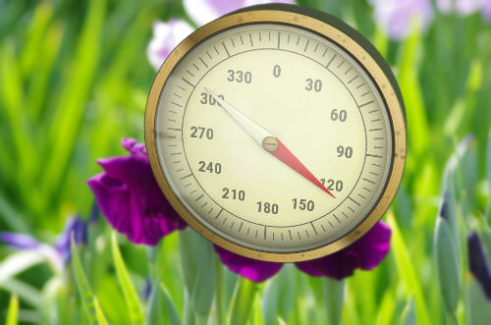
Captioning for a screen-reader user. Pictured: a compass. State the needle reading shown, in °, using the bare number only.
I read 125
